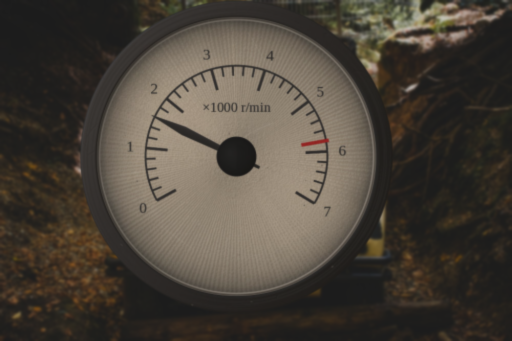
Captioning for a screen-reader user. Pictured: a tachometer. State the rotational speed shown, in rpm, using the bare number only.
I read 1600
